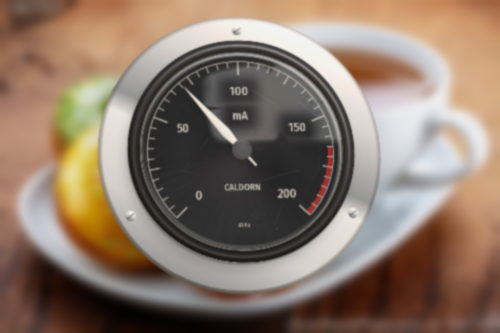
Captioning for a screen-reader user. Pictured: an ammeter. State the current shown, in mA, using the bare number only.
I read 70
